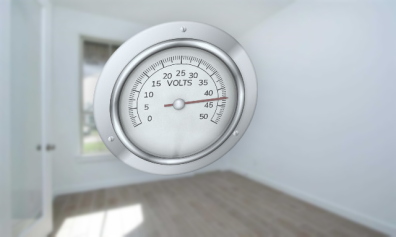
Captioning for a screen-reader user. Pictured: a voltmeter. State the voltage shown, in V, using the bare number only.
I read 42.5
